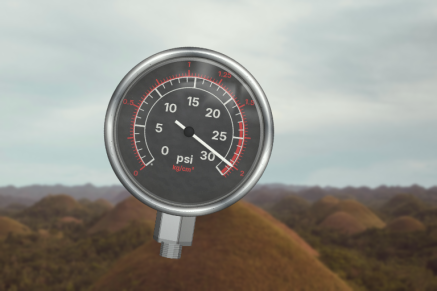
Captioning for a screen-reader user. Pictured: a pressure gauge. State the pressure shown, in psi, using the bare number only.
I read 28.5
